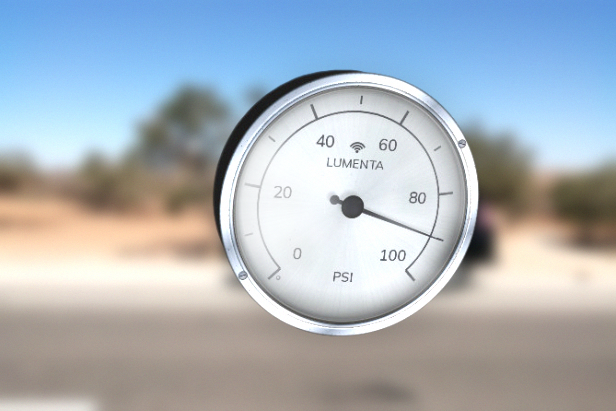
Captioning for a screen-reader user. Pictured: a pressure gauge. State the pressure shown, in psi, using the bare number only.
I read 90
